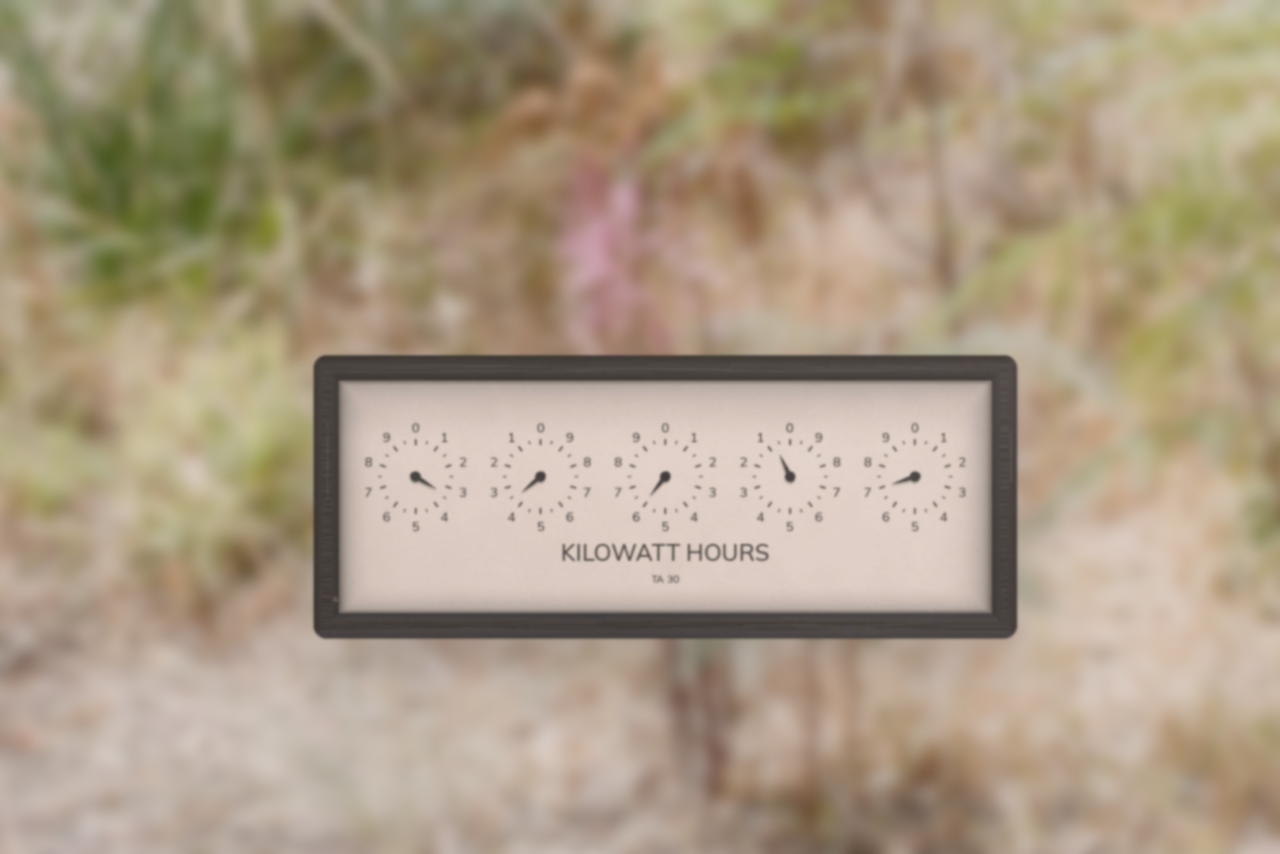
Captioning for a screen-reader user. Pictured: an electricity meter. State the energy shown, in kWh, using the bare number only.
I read 33607
